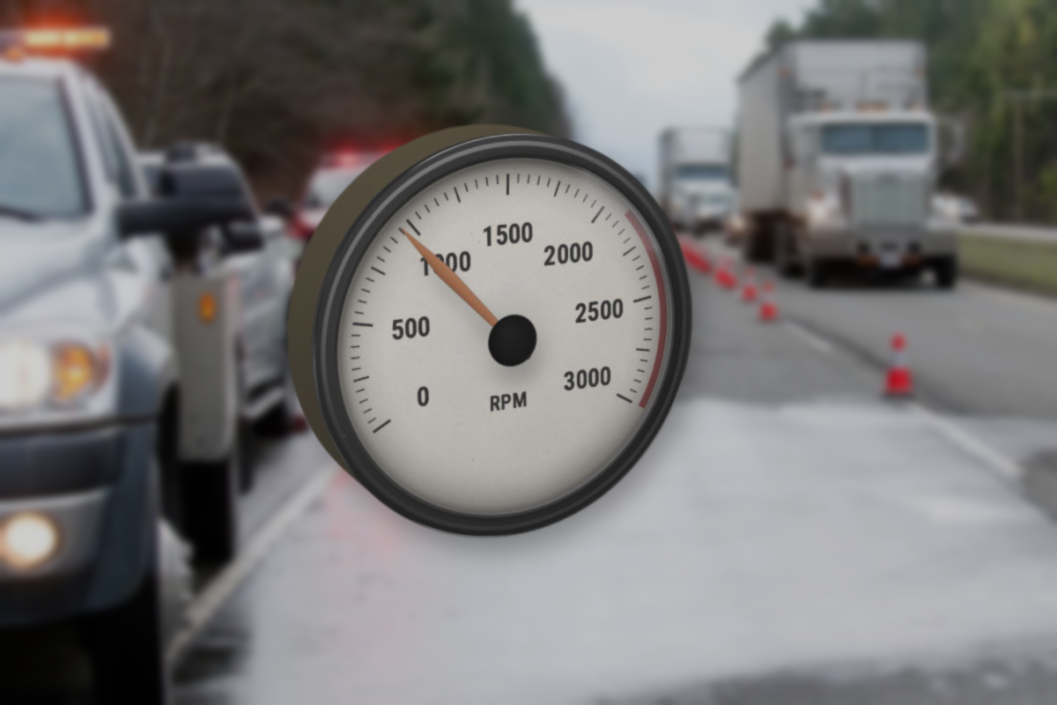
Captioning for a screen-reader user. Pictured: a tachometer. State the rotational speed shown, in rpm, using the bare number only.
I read 950
